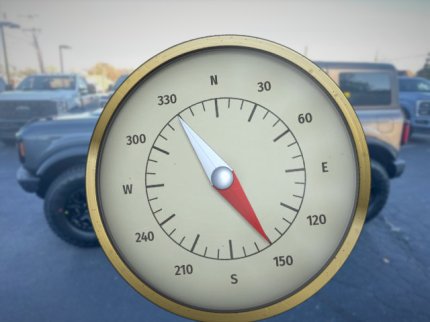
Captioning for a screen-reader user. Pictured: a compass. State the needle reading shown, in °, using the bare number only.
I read 150
